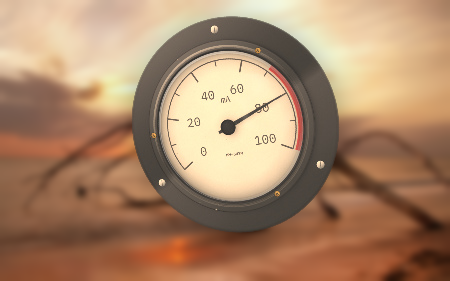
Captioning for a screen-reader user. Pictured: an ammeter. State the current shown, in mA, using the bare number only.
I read 80
